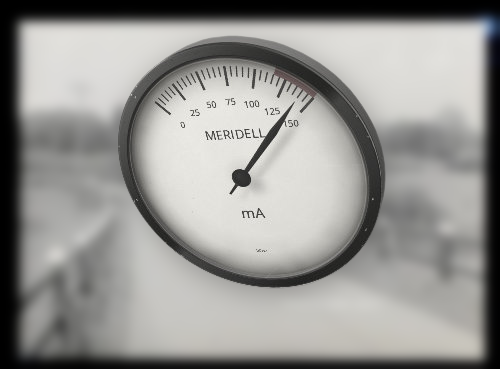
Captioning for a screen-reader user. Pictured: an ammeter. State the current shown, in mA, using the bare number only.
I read 140
